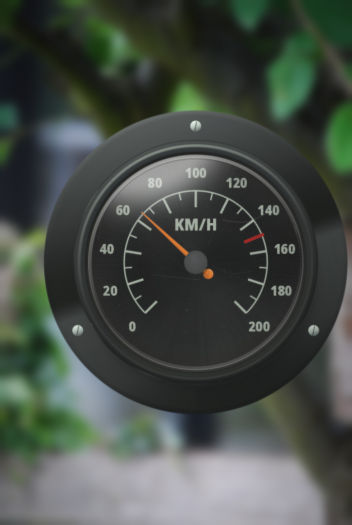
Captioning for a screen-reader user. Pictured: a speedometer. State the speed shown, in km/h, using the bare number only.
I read 65
